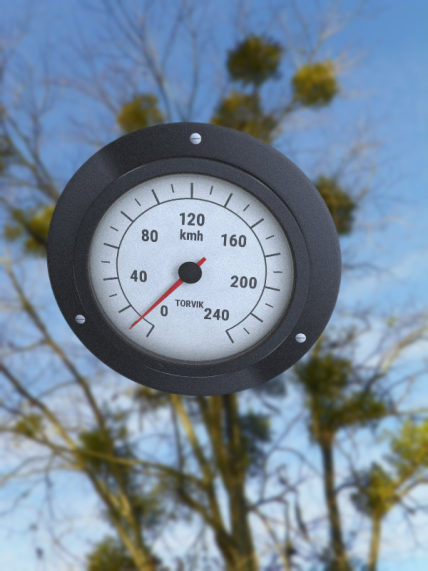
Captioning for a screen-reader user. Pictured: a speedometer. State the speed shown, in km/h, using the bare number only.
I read 10
